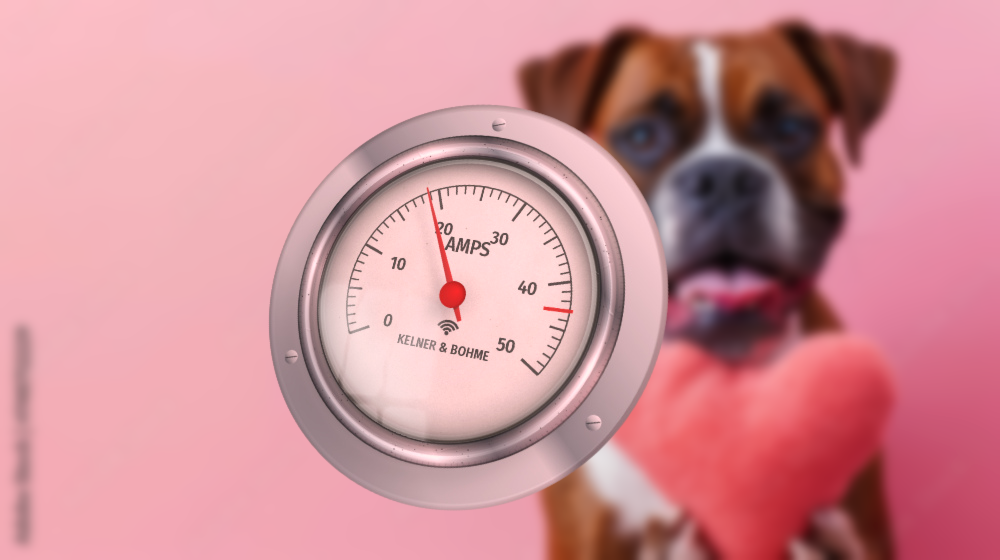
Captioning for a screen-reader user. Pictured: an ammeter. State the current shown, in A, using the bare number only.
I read 19
